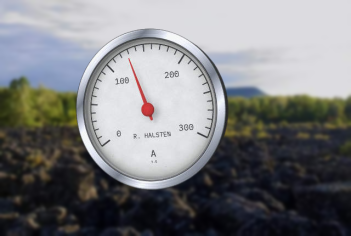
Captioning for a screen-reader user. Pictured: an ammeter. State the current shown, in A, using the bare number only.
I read 130
